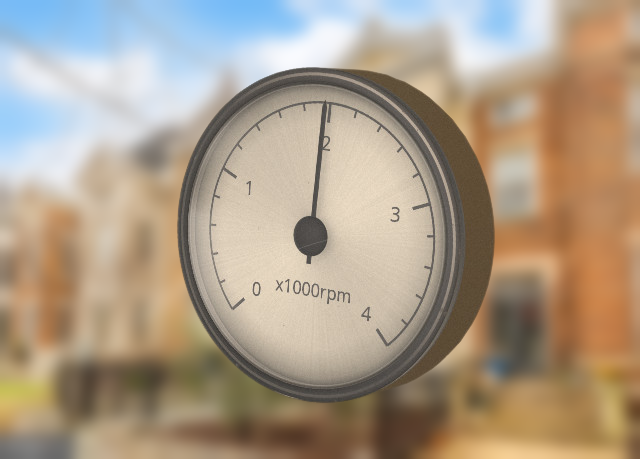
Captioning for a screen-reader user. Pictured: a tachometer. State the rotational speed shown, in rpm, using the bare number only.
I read 2000
